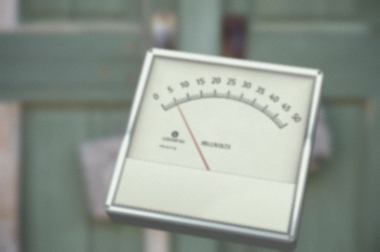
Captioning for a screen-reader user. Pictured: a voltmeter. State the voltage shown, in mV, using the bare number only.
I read 5
